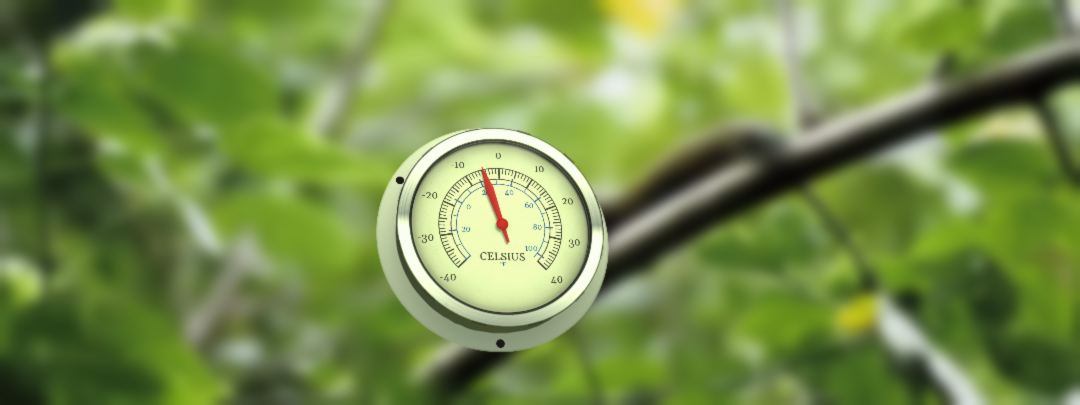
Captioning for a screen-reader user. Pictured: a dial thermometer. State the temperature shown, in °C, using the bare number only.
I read -5
